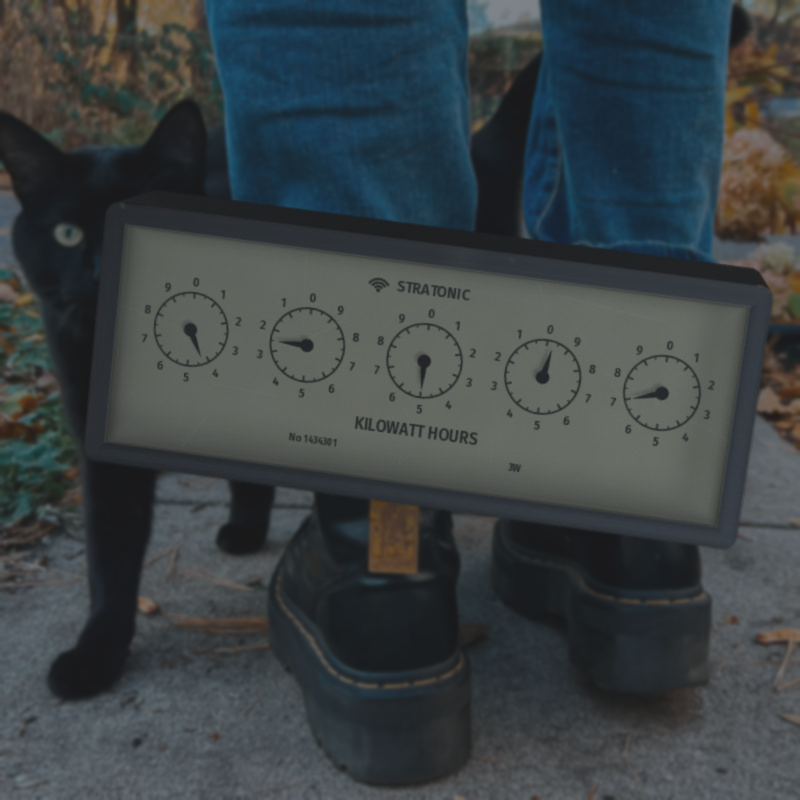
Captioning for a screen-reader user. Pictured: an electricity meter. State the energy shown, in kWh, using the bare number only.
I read 42497
